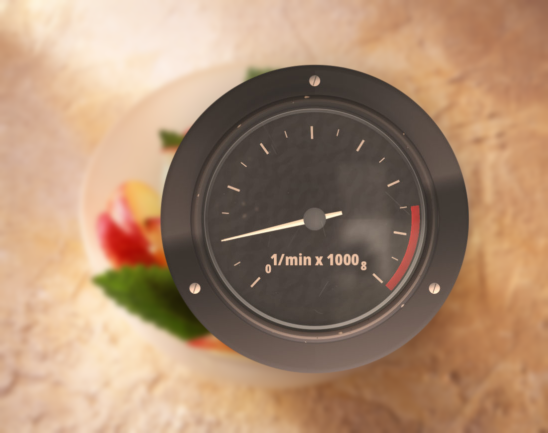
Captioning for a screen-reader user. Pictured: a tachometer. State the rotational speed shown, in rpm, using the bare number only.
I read 1000
